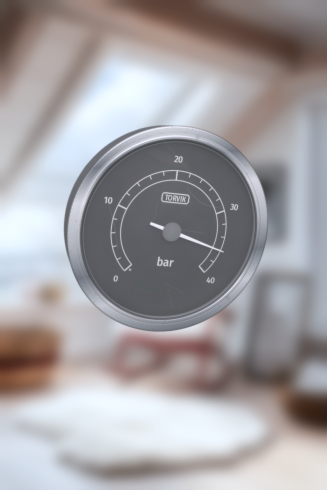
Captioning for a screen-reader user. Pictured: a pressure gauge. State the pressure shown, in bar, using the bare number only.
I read 36
